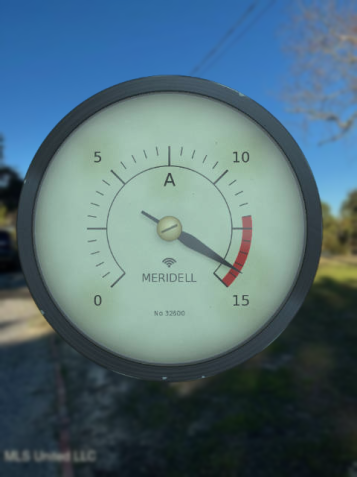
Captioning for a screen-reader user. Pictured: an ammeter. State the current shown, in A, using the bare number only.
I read 14.25
